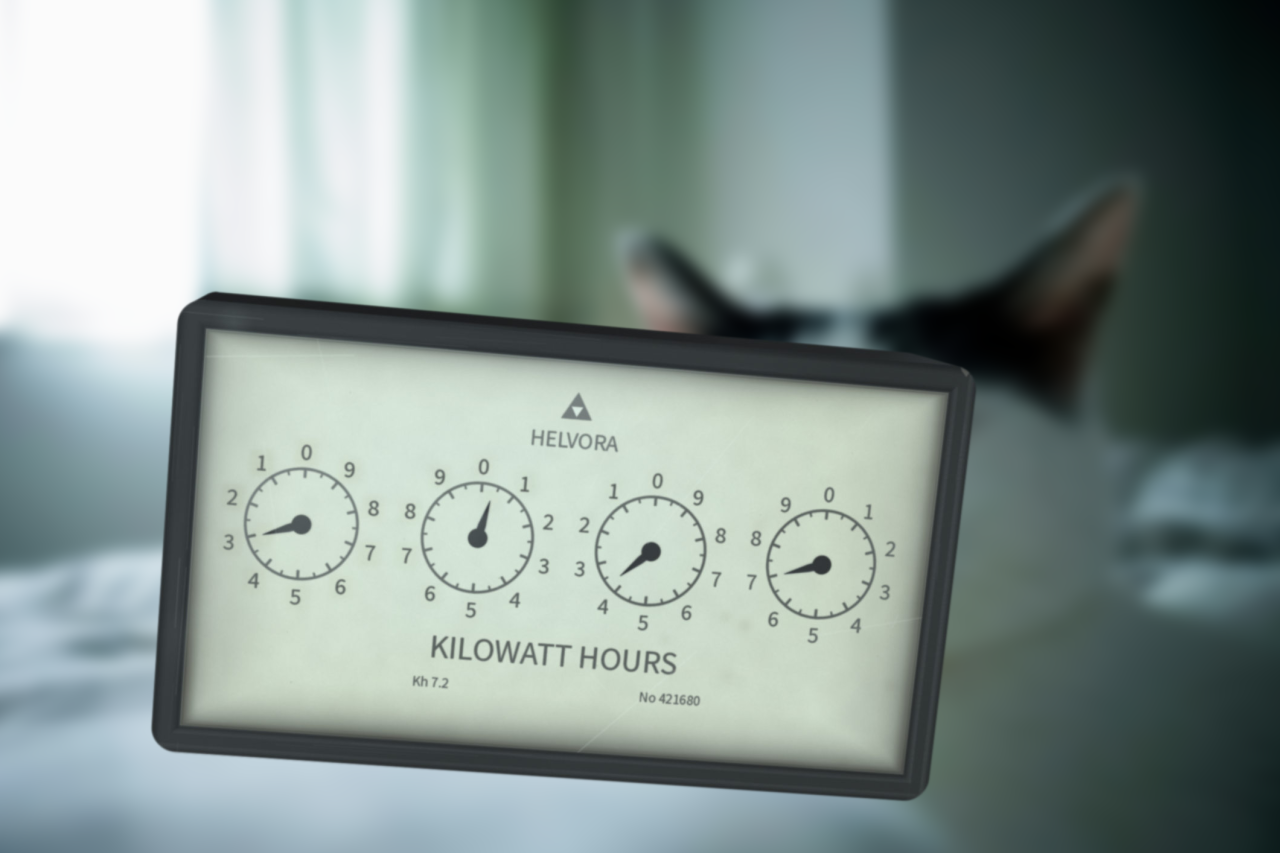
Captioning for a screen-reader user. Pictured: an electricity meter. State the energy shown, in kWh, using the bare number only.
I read 3037
